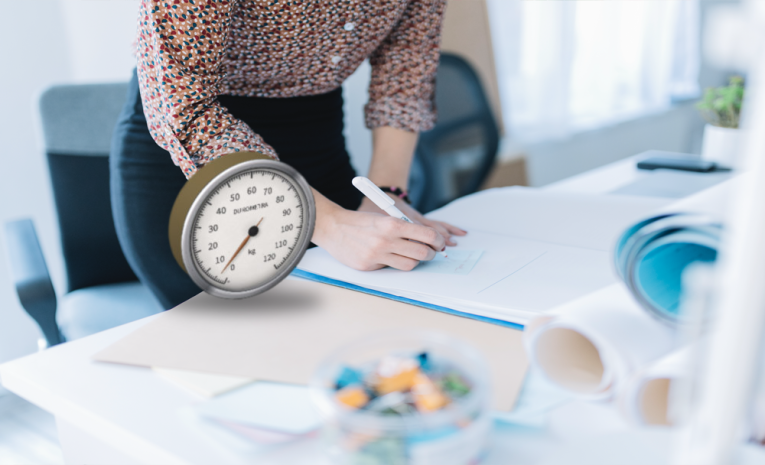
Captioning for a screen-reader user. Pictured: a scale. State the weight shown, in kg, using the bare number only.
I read 5
